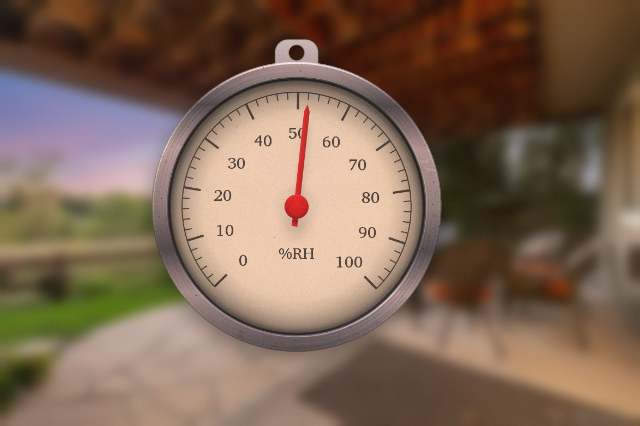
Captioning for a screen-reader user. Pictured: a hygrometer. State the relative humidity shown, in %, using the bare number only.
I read 52
